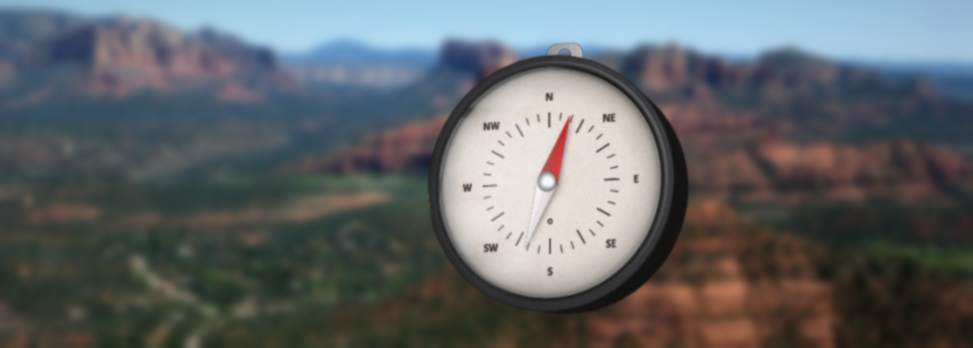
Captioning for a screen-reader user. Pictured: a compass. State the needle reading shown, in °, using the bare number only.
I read 20
